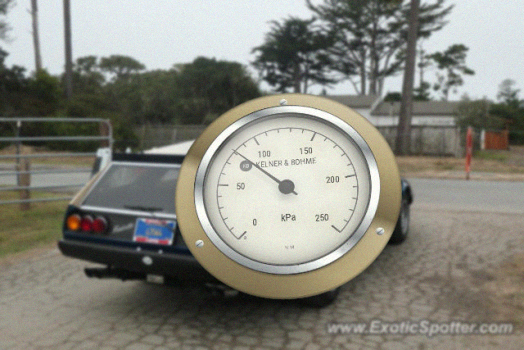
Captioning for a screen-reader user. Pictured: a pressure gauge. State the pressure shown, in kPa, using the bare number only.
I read 80
